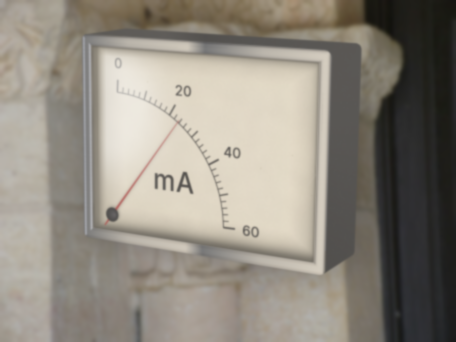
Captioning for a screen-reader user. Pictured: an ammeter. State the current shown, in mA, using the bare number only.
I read 24
